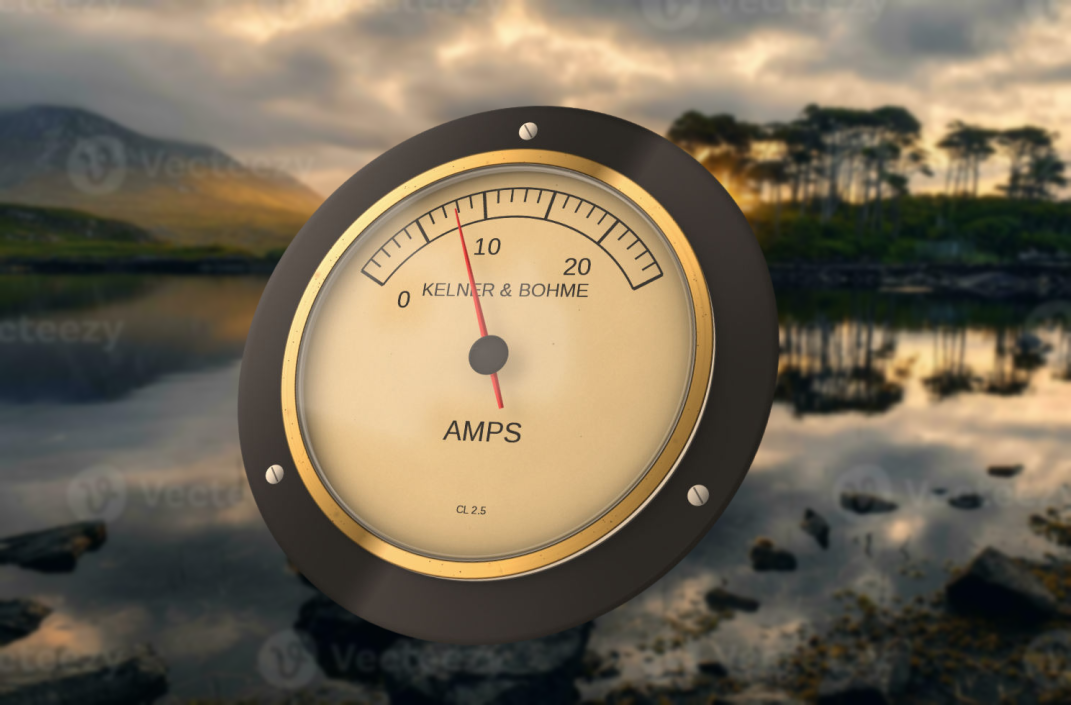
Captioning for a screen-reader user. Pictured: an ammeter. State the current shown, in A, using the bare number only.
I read 8
